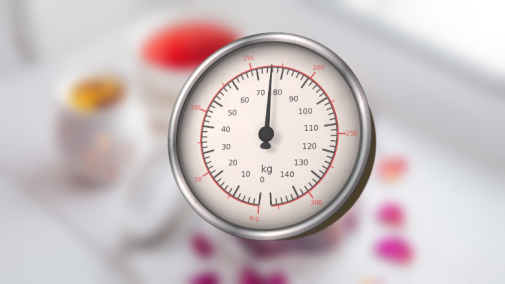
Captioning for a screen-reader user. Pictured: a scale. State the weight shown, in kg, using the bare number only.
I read 76
